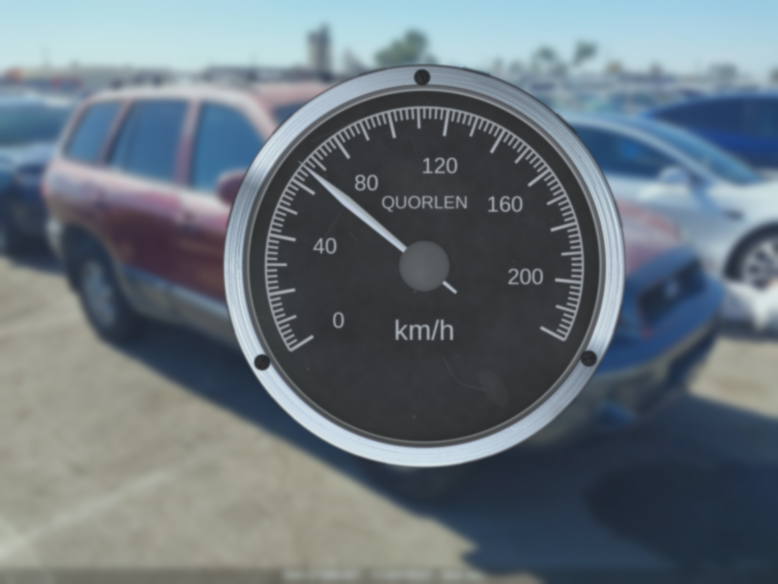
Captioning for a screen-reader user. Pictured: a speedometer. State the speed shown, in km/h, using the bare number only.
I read 66
